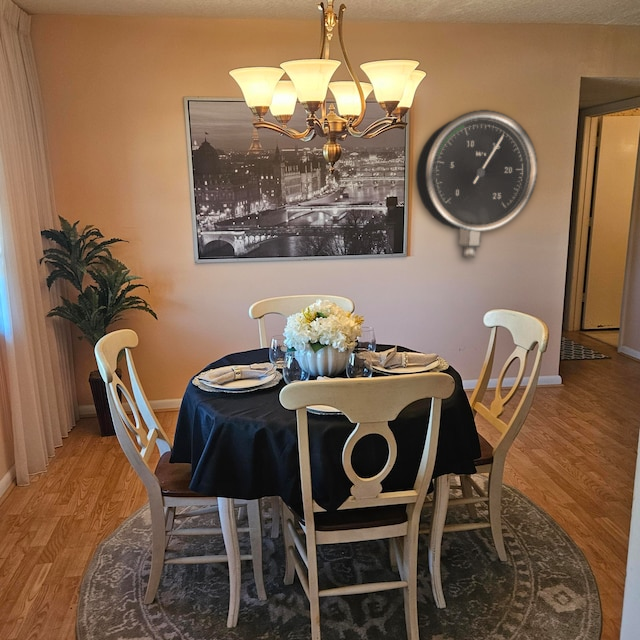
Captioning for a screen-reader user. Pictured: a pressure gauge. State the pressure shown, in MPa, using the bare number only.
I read 15
